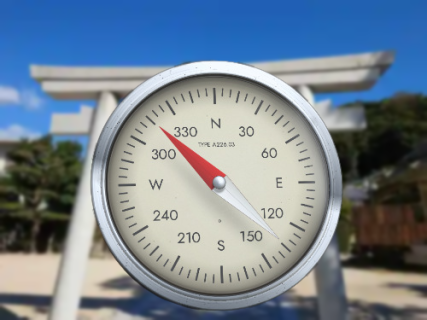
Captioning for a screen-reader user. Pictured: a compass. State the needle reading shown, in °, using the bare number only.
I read 315
